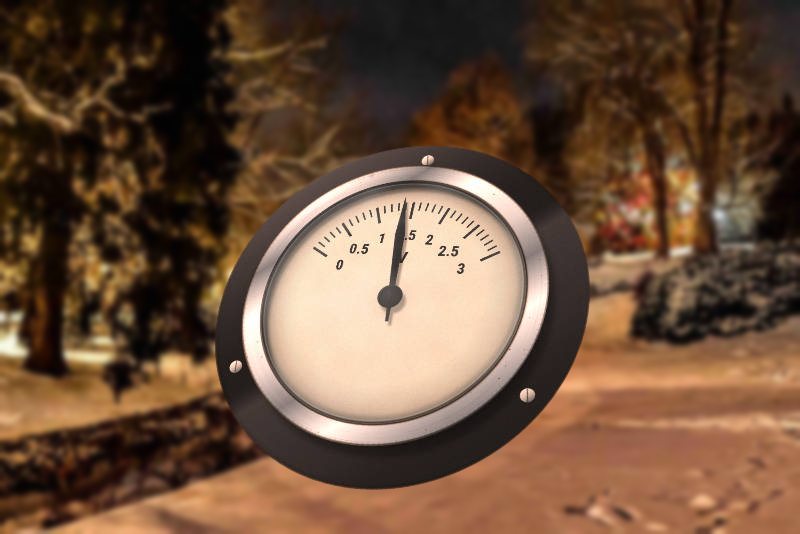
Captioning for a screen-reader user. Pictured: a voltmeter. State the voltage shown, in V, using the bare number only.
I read 1.4
